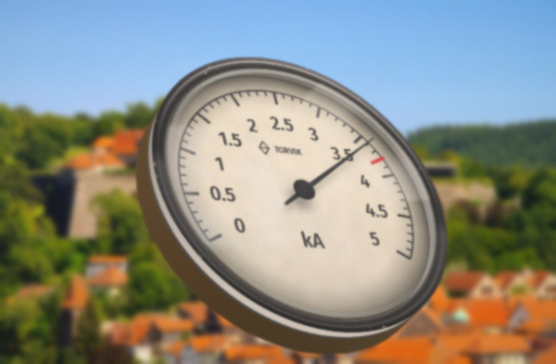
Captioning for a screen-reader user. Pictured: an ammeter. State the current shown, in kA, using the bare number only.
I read 3.6
